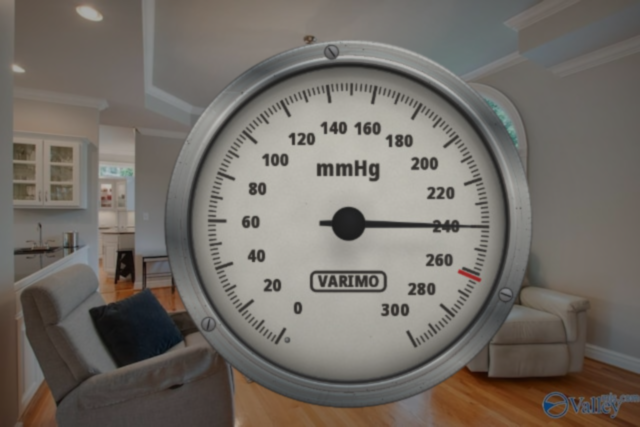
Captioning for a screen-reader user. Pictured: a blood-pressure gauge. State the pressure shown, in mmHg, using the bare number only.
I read 240
